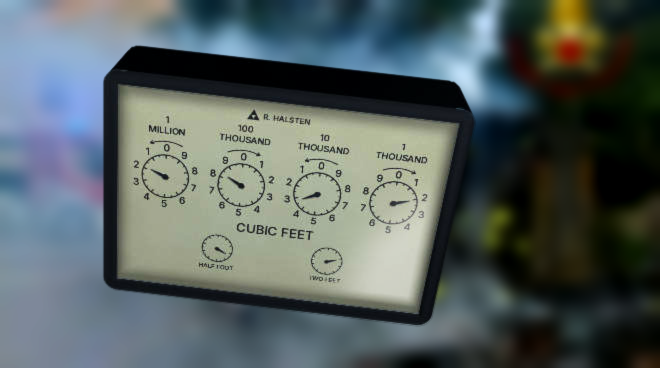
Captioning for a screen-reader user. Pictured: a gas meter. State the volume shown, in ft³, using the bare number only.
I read 183200
